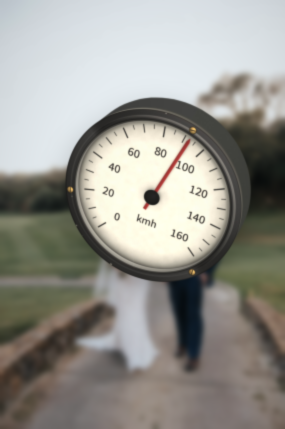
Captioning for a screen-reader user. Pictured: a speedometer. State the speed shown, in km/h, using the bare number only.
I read 92.5
